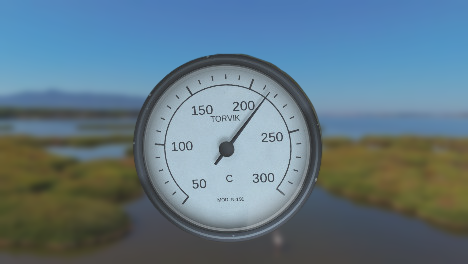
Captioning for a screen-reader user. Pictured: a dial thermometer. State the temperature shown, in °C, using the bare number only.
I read 215
